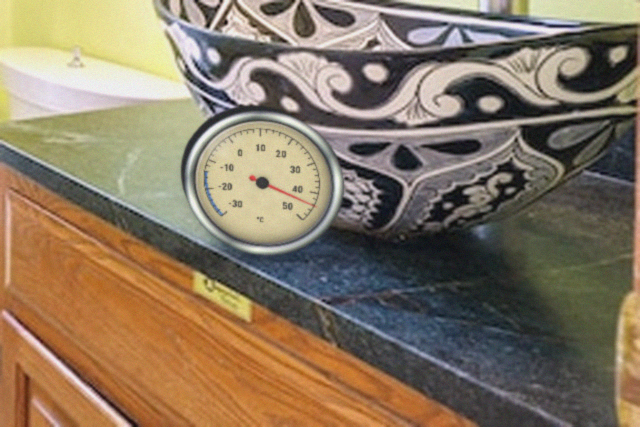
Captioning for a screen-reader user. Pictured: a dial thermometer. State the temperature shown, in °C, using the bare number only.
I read 44
